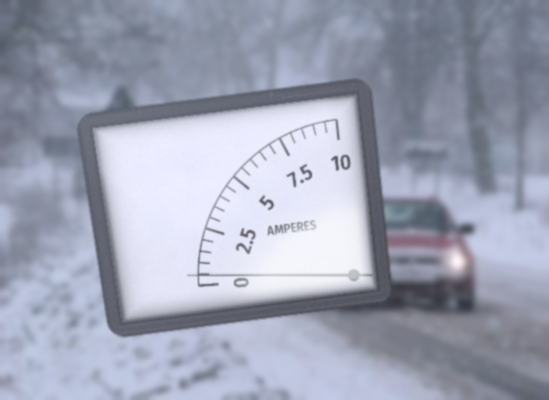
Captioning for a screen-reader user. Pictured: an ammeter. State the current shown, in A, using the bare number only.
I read 0.5
